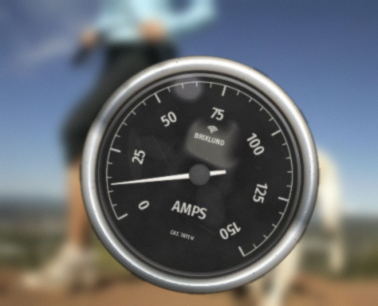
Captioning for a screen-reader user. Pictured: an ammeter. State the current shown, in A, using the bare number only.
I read 12.5
